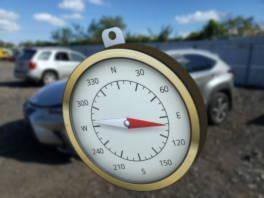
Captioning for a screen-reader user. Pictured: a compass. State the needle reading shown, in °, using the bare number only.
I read 100
